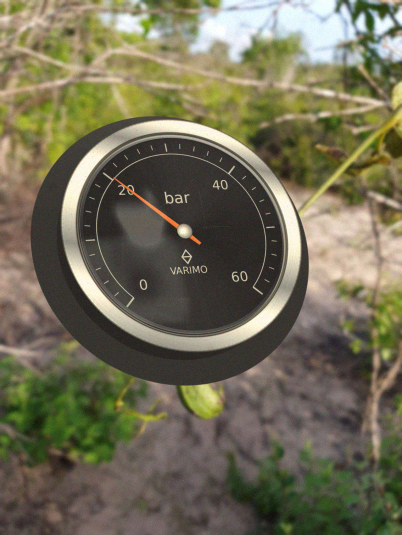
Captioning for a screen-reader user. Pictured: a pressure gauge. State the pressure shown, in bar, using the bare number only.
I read 20
